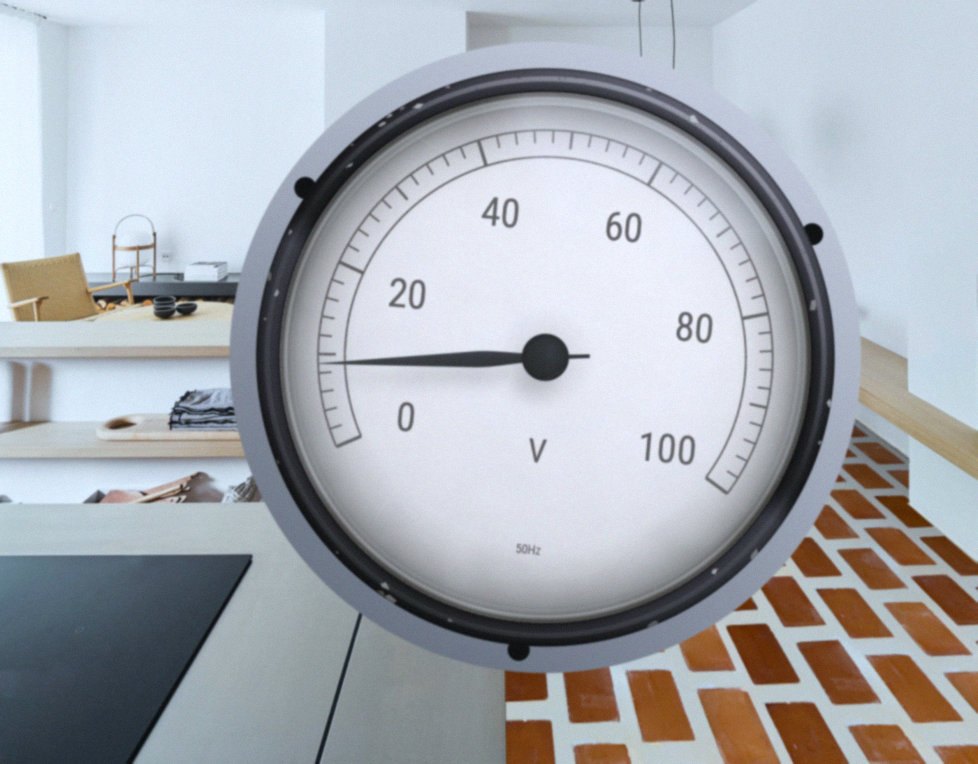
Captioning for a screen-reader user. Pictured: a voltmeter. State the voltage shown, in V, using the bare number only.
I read 9
